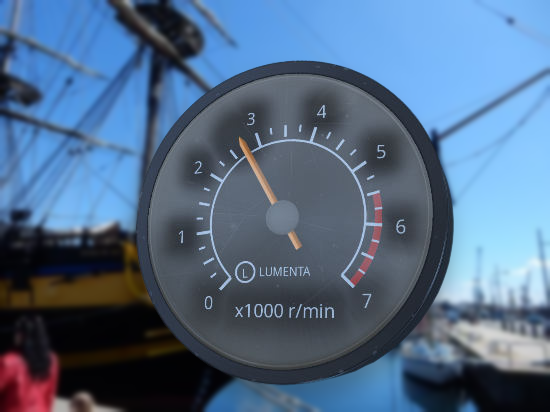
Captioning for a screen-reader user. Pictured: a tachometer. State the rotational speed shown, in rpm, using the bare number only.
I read 2750
